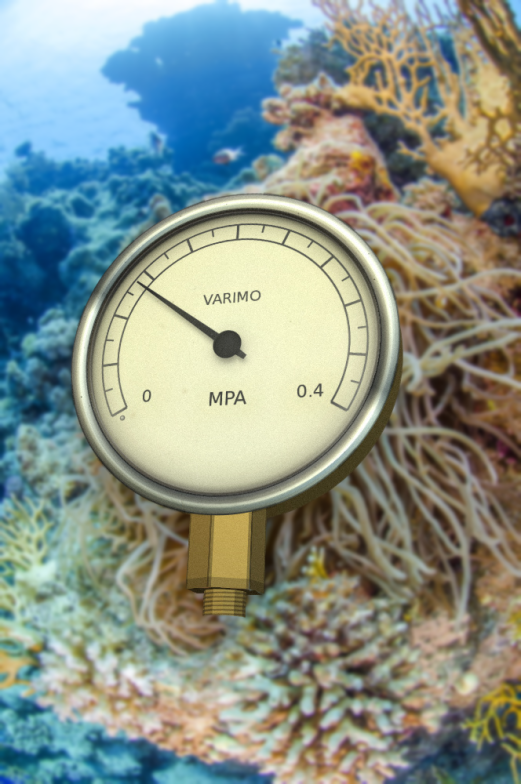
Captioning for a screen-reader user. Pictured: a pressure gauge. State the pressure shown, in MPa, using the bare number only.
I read 0.11
